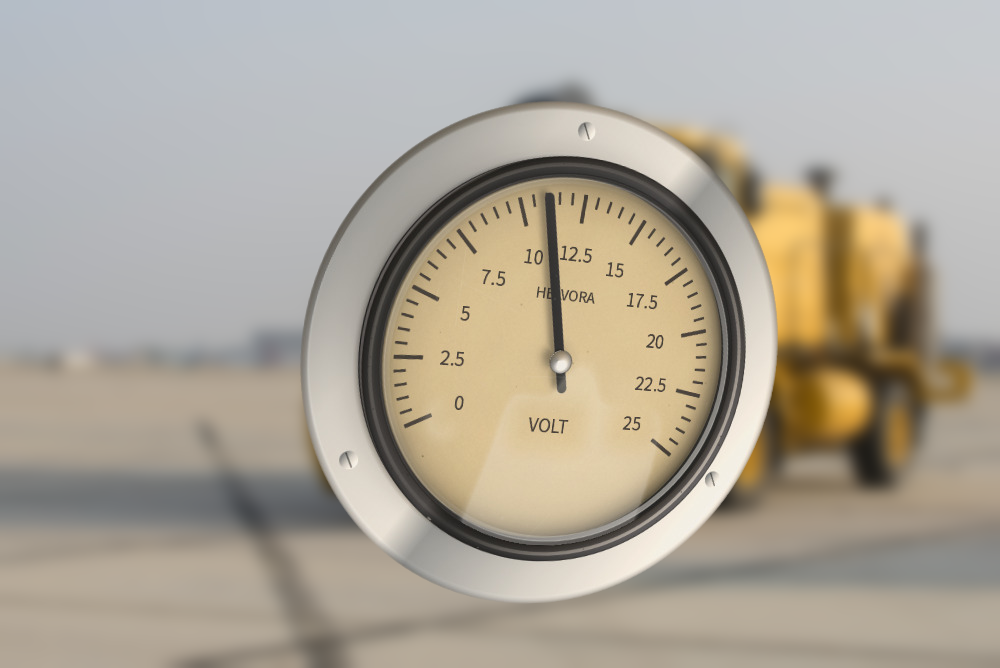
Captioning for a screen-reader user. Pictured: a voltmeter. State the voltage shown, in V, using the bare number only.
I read 11
